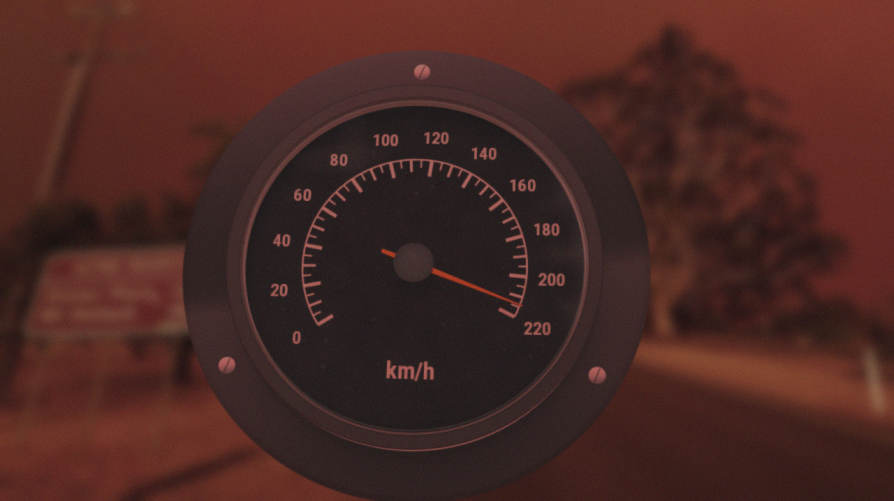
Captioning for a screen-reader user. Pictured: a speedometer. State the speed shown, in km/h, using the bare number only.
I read 215
